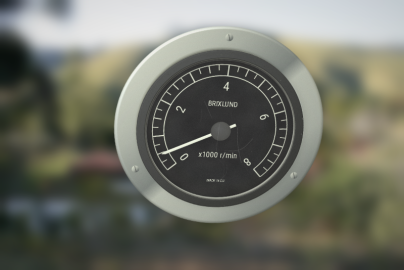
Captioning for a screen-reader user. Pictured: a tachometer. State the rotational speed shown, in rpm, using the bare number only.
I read 500
